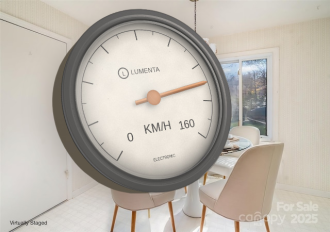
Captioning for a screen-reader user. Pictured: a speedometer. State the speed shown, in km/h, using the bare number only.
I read 130
